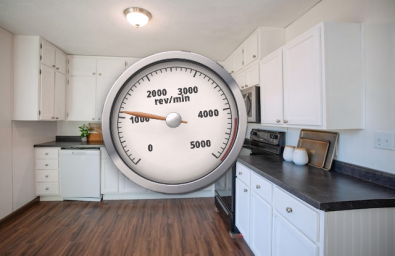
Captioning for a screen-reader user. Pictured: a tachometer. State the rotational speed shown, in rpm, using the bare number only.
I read 1100
